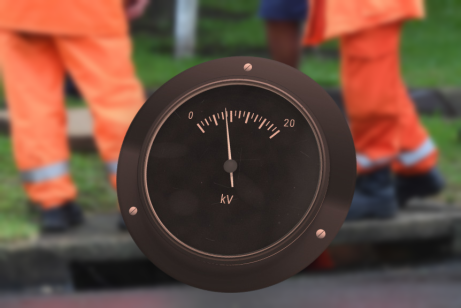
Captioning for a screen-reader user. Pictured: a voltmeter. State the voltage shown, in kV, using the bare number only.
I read 7
